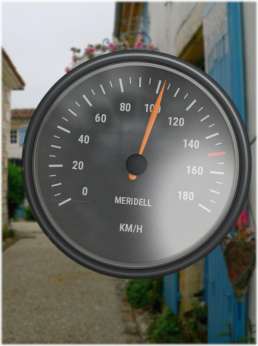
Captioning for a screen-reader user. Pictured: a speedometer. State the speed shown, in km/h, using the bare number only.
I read 102.5
